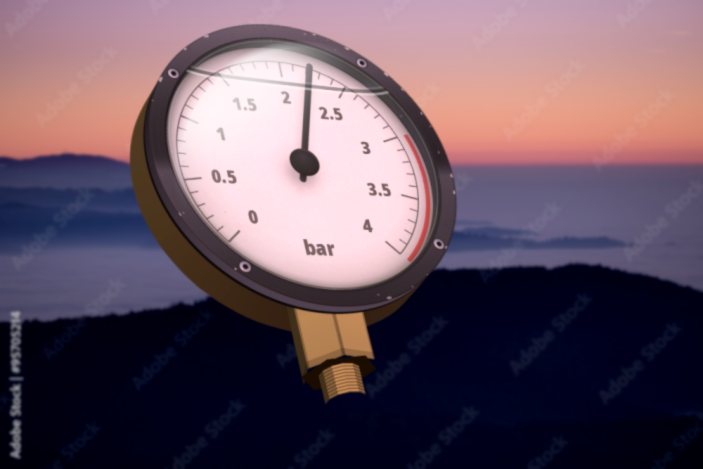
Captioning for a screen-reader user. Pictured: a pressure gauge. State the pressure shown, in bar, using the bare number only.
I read 2.2
